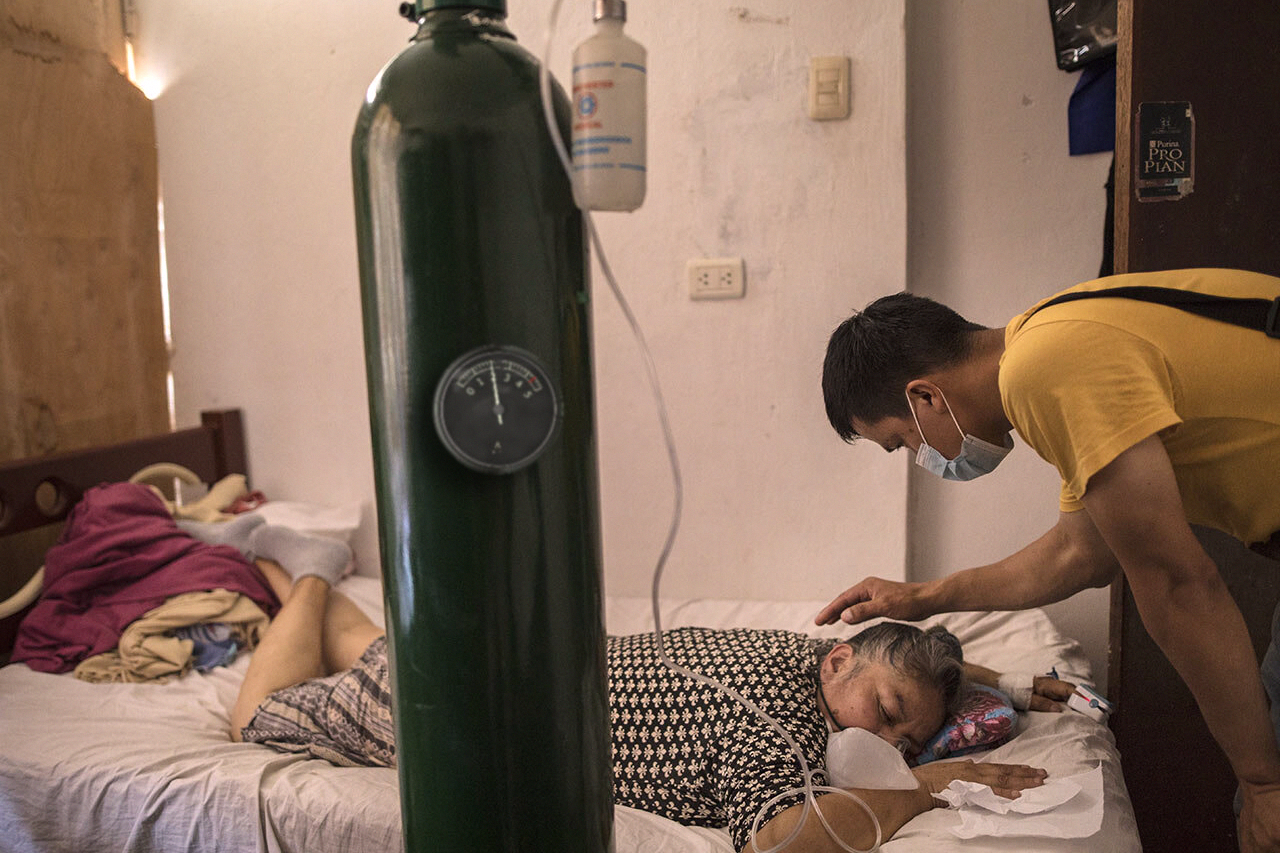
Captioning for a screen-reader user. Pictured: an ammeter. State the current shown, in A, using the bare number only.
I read 2
